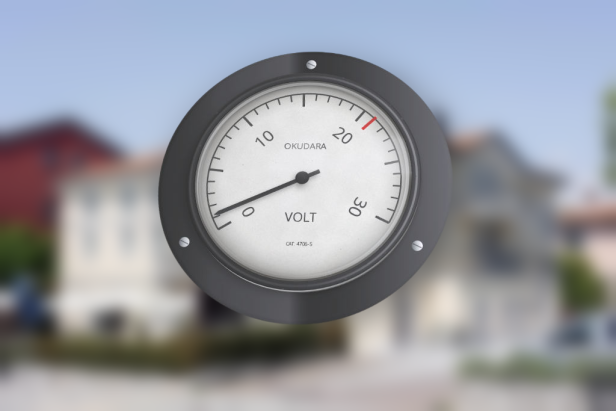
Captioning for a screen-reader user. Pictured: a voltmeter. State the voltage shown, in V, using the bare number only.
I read 1
